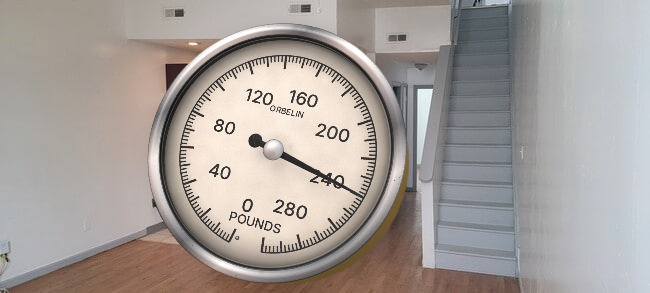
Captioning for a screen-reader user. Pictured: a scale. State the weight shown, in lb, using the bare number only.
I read 240
